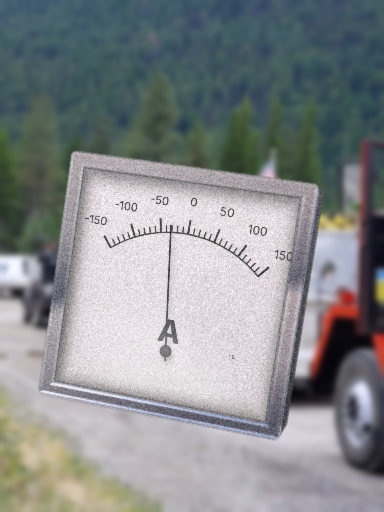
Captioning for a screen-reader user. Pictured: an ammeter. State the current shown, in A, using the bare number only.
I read -30
